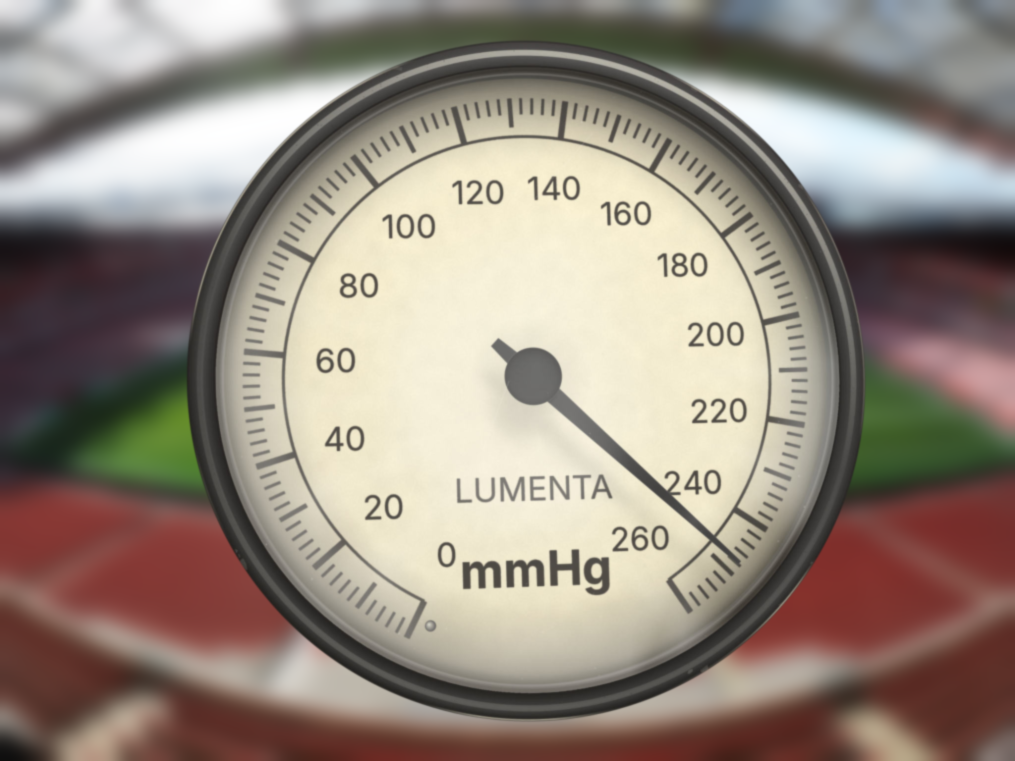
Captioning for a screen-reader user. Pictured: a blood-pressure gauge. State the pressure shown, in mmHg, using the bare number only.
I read 248
